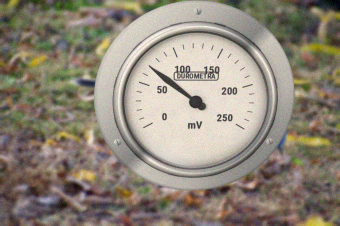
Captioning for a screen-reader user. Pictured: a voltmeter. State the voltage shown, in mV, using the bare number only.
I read 70
